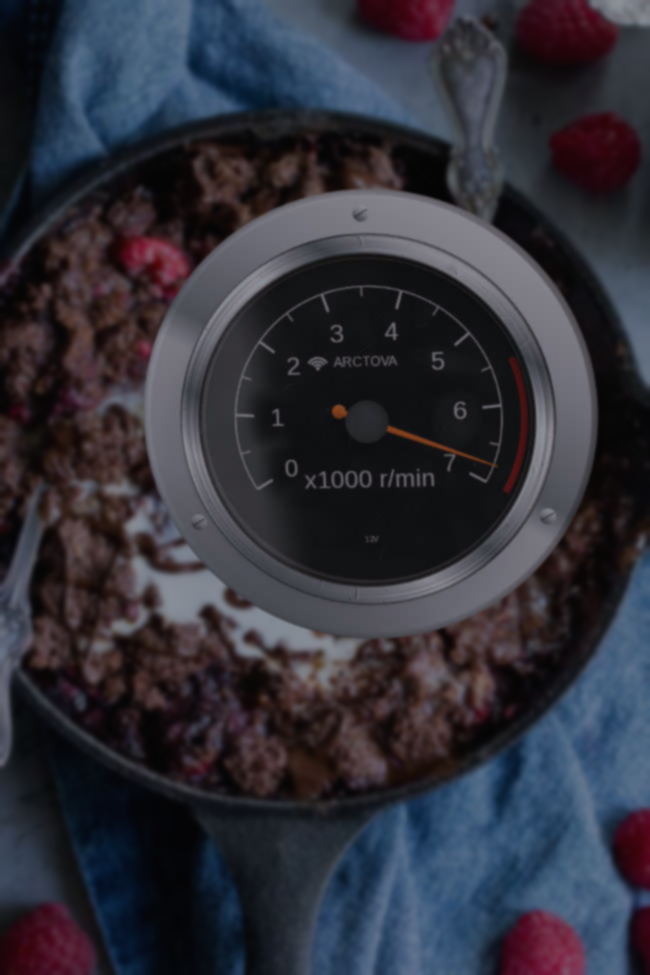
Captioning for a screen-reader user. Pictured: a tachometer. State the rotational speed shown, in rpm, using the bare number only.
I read 6750
